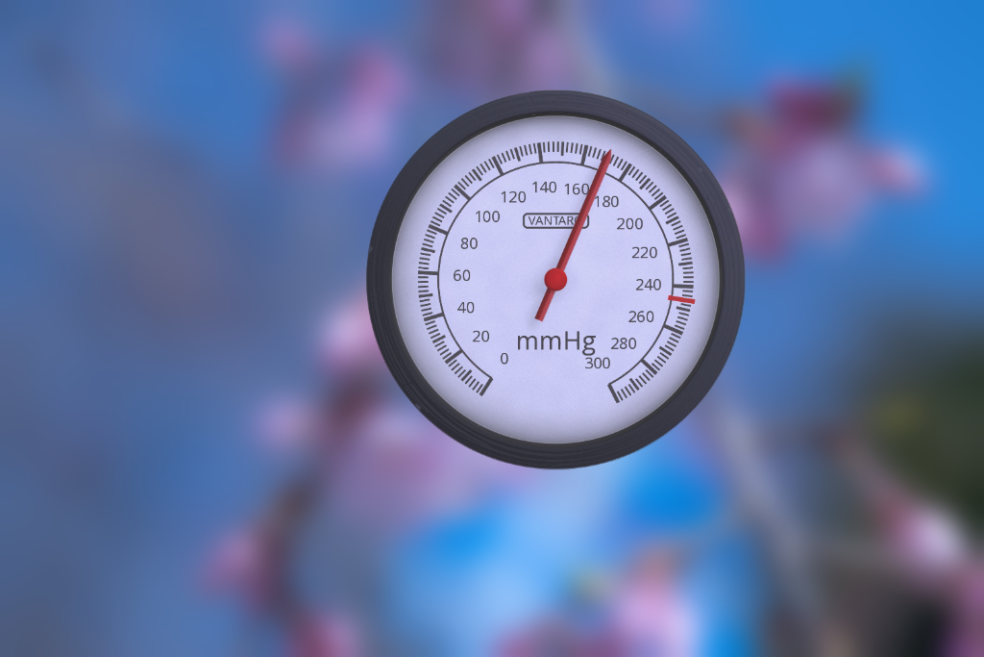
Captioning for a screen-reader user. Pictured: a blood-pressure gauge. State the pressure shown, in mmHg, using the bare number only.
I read 170
